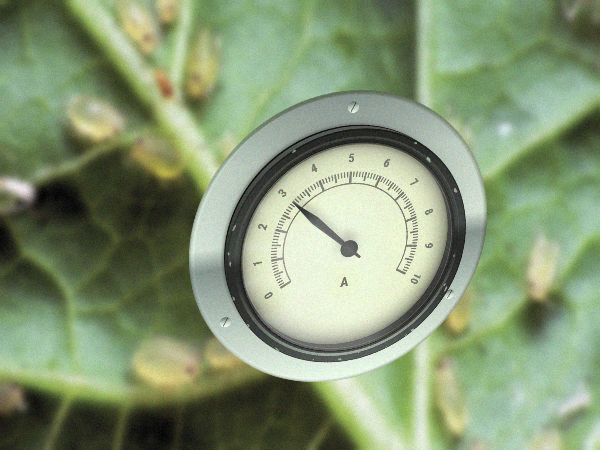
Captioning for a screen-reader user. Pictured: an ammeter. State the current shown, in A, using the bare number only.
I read 3
